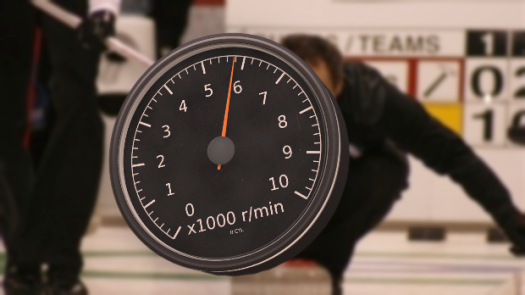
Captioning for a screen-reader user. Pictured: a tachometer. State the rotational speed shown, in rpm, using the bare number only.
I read 5800
